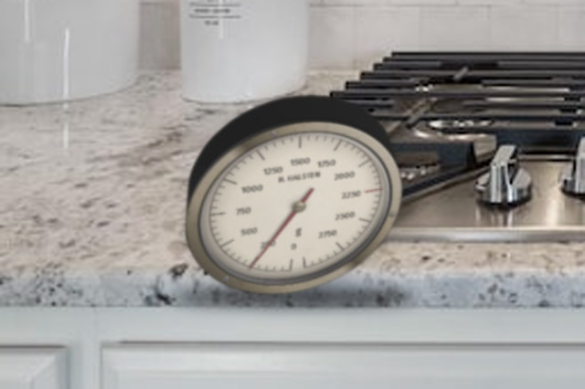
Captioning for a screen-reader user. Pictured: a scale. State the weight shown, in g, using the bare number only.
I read 250
